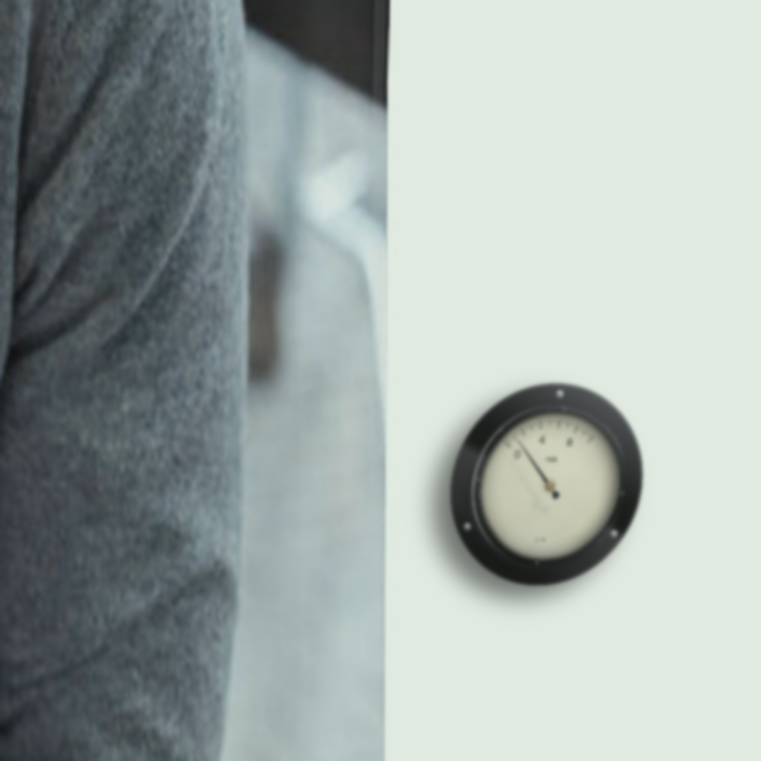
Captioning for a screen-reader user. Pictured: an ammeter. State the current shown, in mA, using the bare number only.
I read 1
